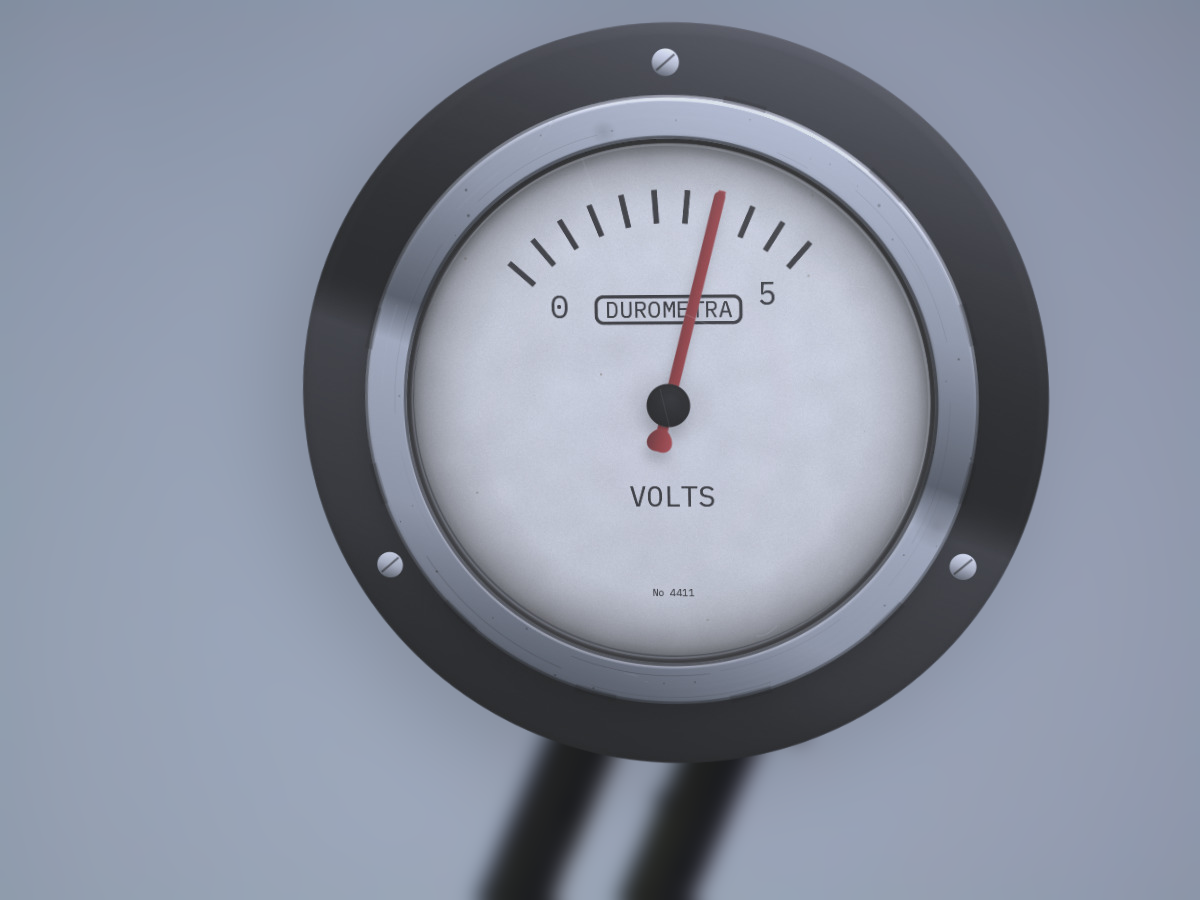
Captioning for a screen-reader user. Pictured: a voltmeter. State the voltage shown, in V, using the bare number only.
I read 3.5
